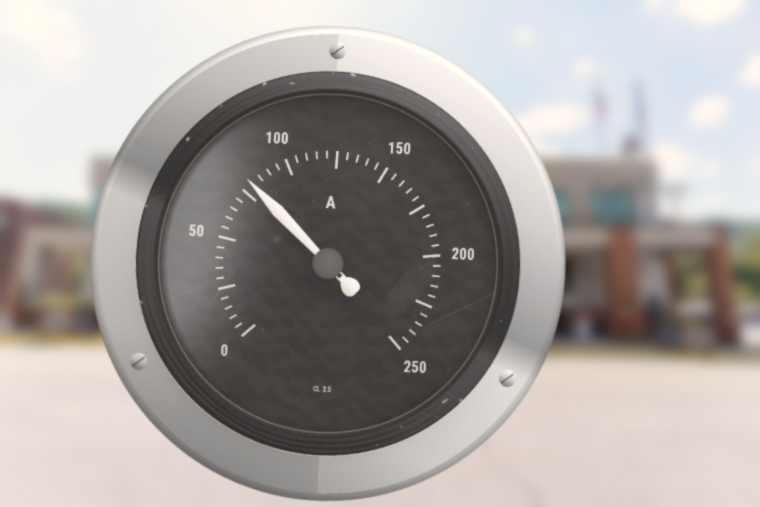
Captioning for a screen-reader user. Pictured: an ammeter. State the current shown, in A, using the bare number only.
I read 80
